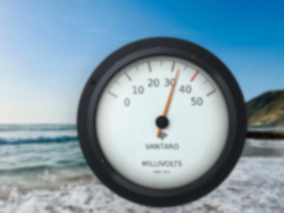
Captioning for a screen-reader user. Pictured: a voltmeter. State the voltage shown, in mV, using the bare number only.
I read 32.5
